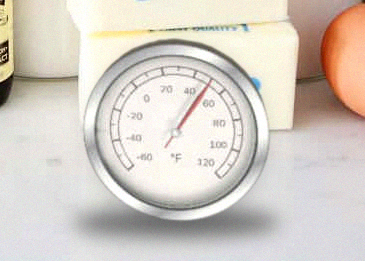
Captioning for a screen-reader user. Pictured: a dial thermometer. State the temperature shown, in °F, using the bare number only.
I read 50
